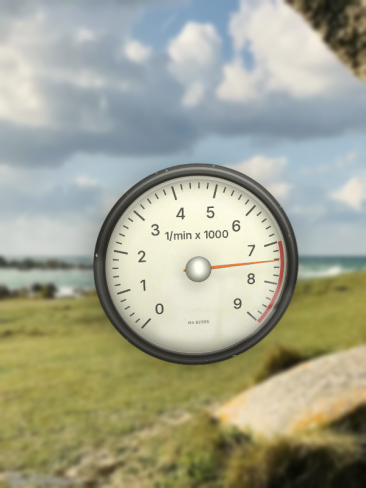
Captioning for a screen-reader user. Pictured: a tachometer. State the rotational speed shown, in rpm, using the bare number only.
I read 7400
